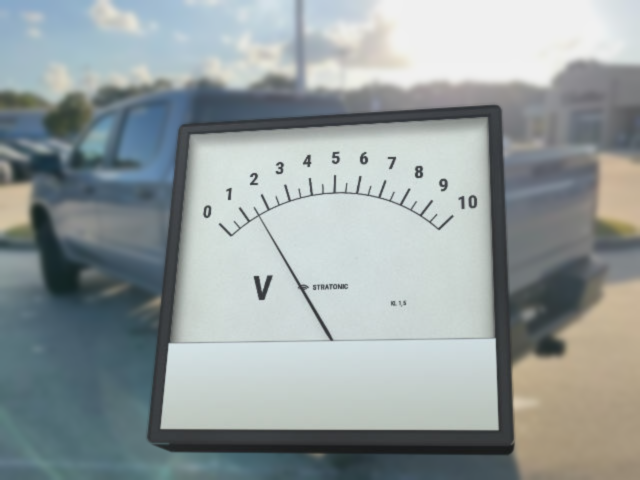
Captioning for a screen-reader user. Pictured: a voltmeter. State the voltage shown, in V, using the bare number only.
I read 1.5
